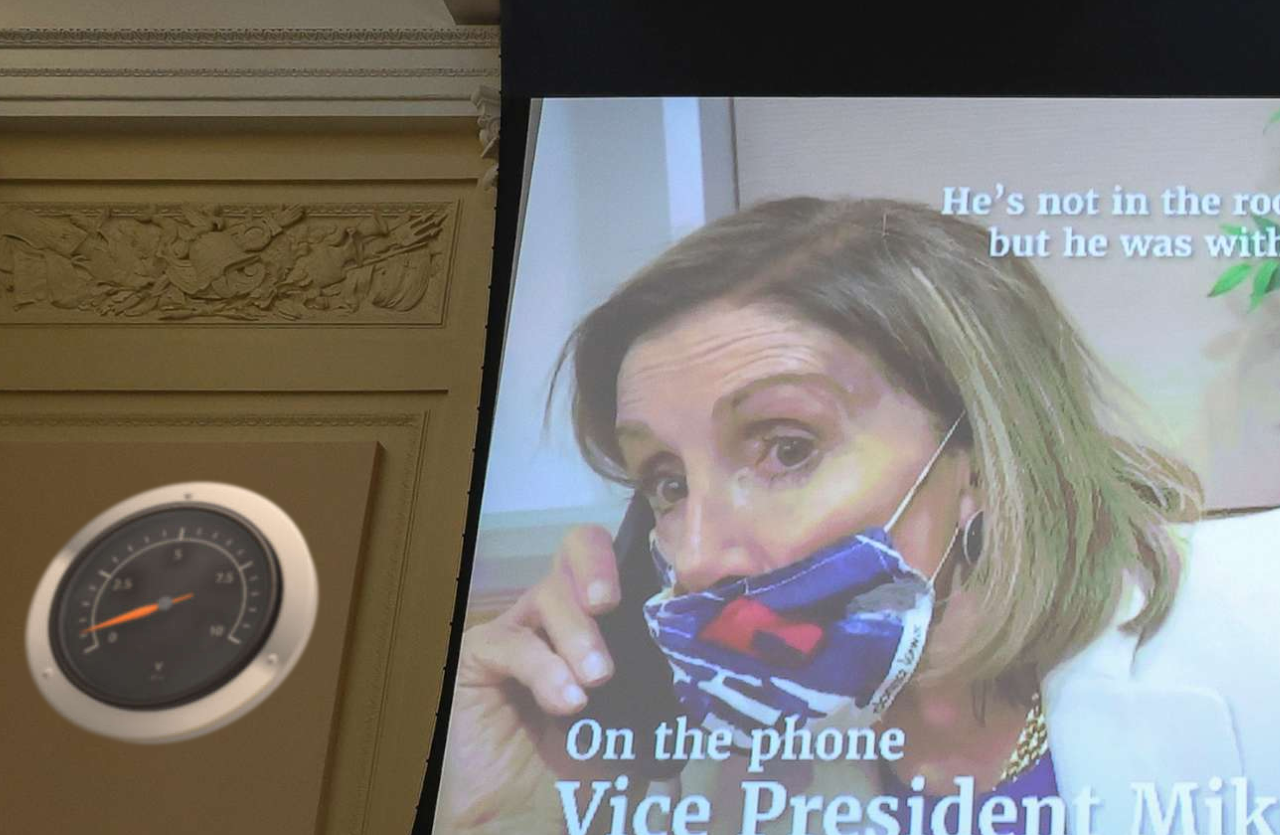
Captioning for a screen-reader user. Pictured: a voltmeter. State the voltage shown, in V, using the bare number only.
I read 0.5
